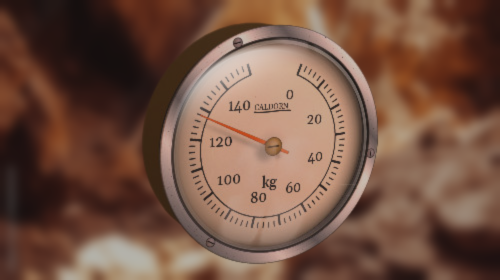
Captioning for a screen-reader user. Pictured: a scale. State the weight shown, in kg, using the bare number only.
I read 128
